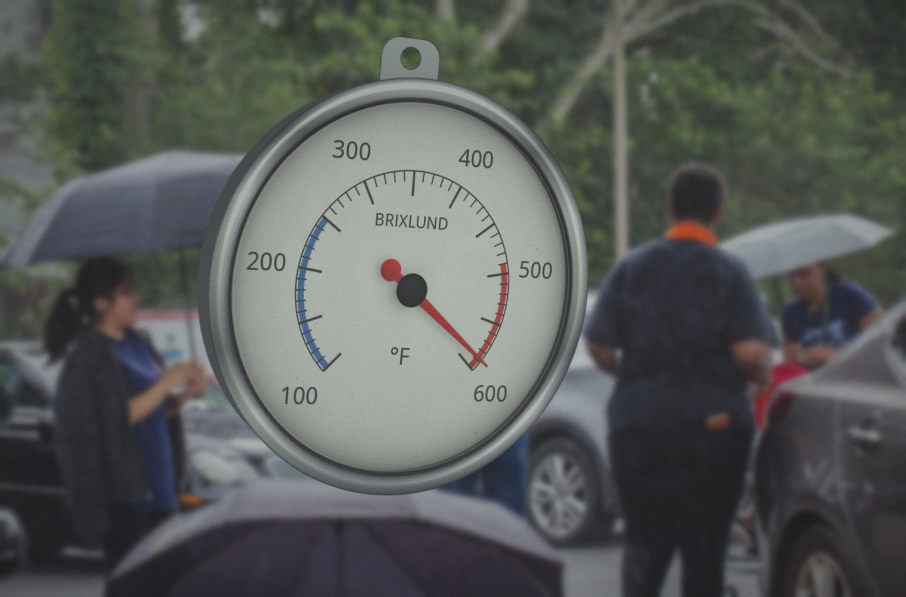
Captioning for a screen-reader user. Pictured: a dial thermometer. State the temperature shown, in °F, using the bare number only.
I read 590
